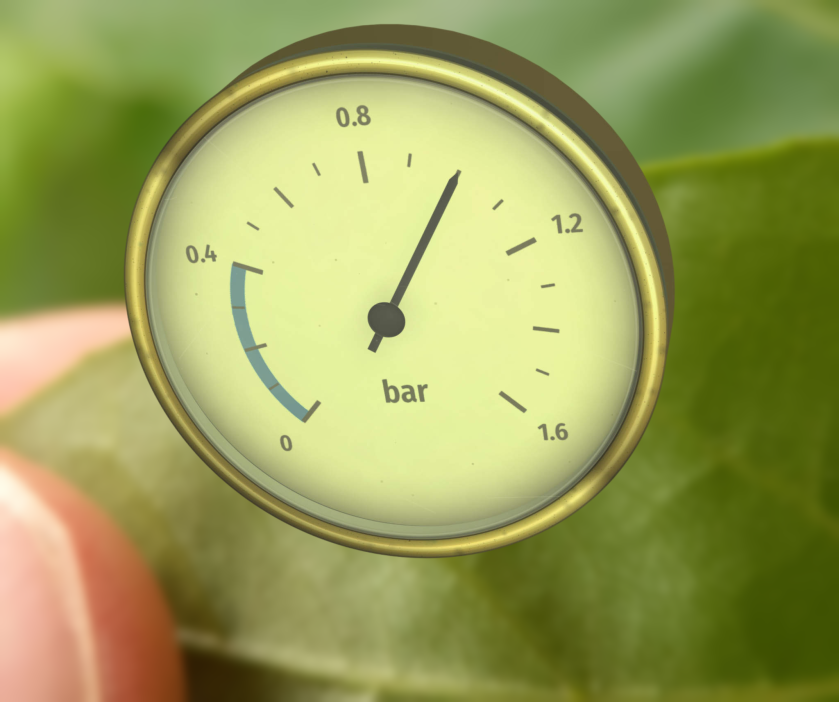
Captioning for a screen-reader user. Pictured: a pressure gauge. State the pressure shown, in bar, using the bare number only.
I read 1
